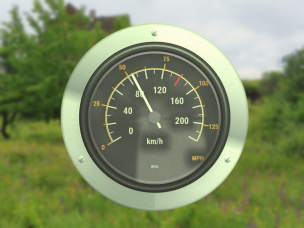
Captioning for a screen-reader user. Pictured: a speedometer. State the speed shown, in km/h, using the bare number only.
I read 85
